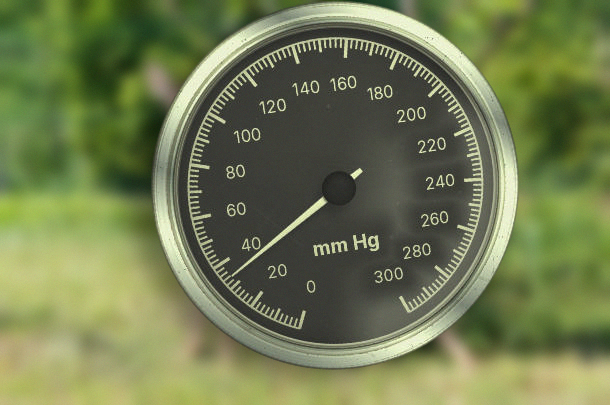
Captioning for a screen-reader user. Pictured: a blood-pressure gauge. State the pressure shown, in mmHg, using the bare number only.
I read 34
